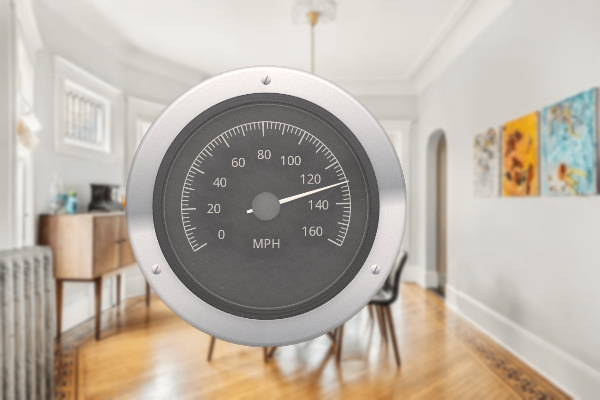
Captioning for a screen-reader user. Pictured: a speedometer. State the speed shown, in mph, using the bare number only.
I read 130
